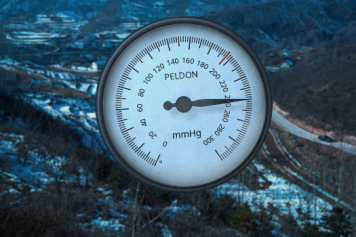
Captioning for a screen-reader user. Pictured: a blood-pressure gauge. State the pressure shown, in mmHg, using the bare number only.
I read 240
